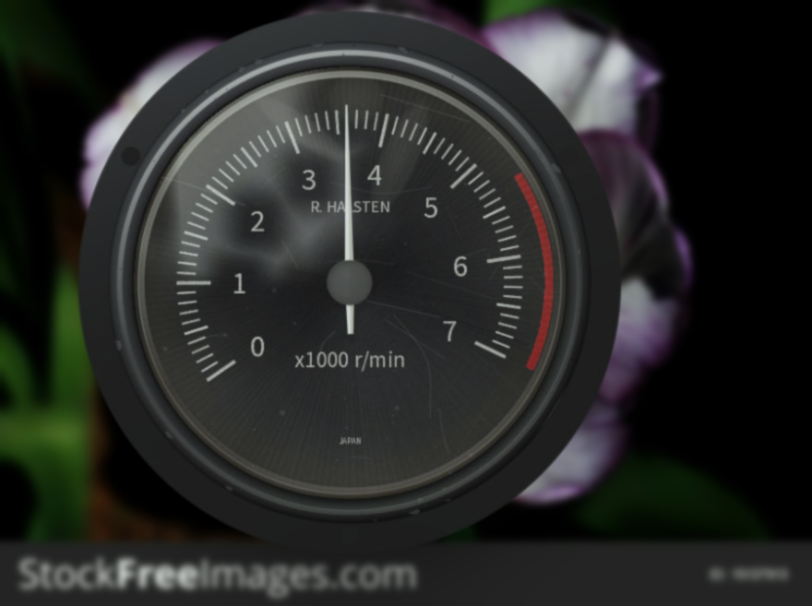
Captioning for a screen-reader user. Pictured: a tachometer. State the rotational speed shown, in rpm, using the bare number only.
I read 3600
